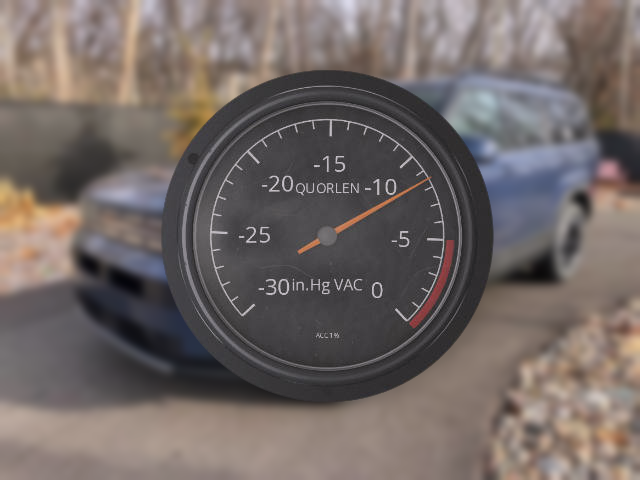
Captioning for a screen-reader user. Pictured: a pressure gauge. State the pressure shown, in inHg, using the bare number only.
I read -8.5
